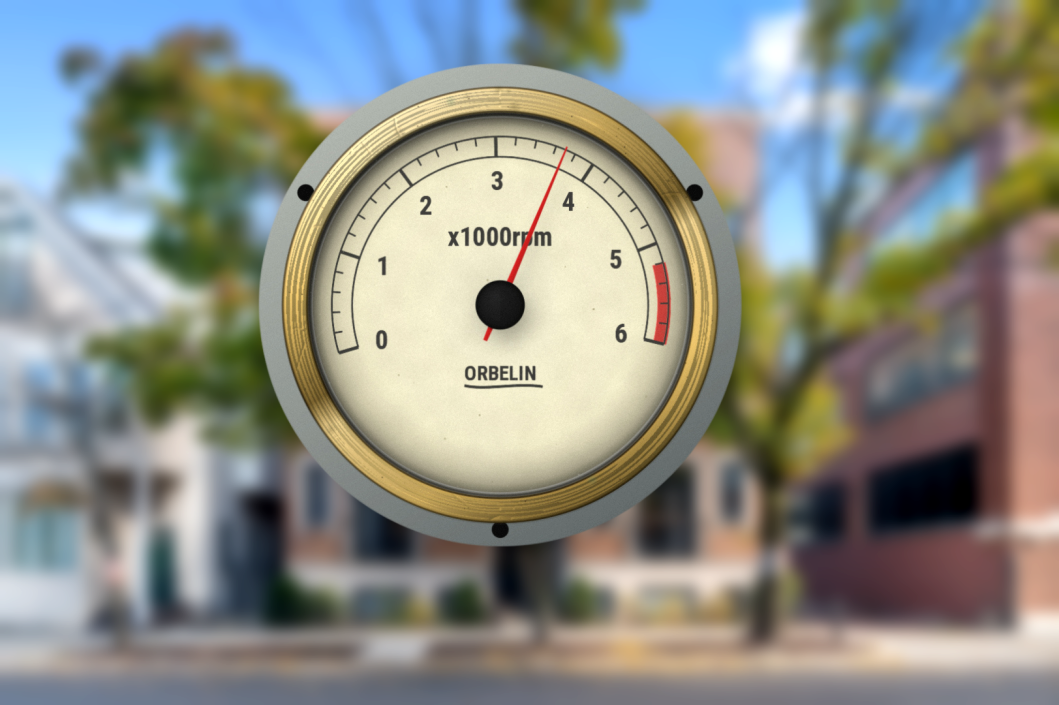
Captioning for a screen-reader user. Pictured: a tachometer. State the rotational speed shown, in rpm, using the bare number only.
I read 3700
